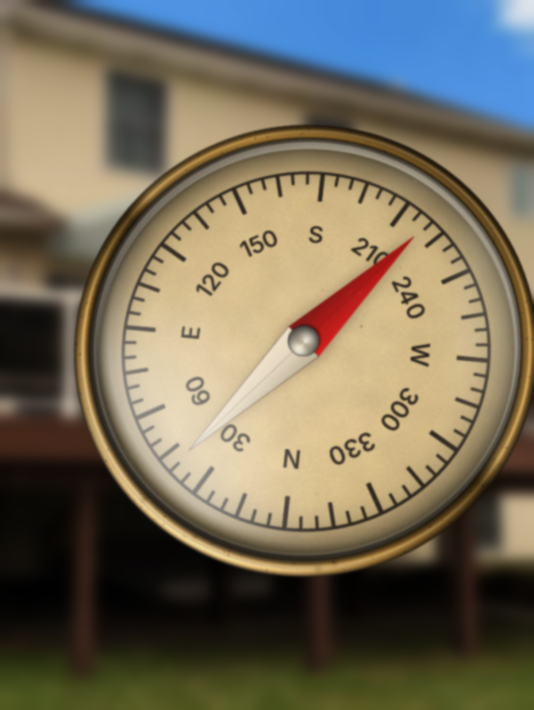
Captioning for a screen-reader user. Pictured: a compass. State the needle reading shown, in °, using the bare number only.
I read 220
